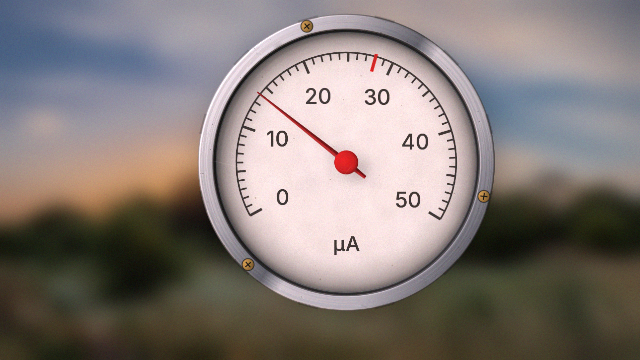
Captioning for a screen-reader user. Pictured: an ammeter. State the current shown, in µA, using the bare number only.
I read 14
